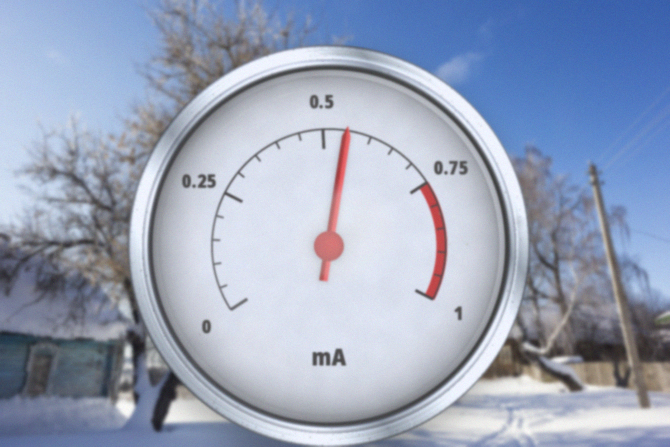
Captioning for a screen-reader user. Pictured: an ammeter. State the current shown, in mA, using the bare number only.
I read 0.55
